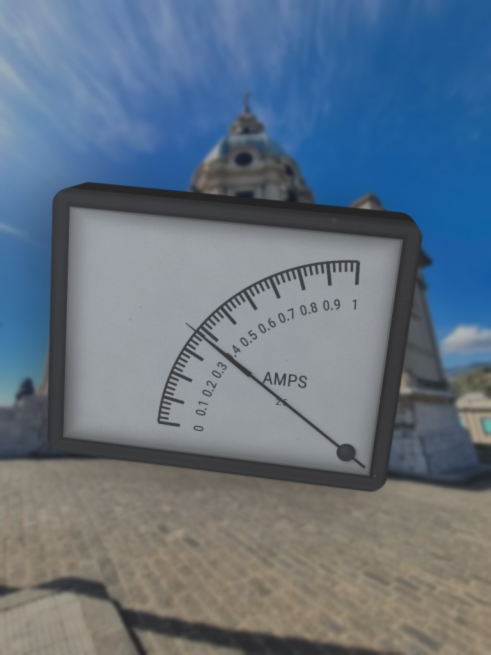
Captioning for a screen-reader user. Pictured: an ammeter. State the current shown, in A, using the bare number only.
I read 0.38
